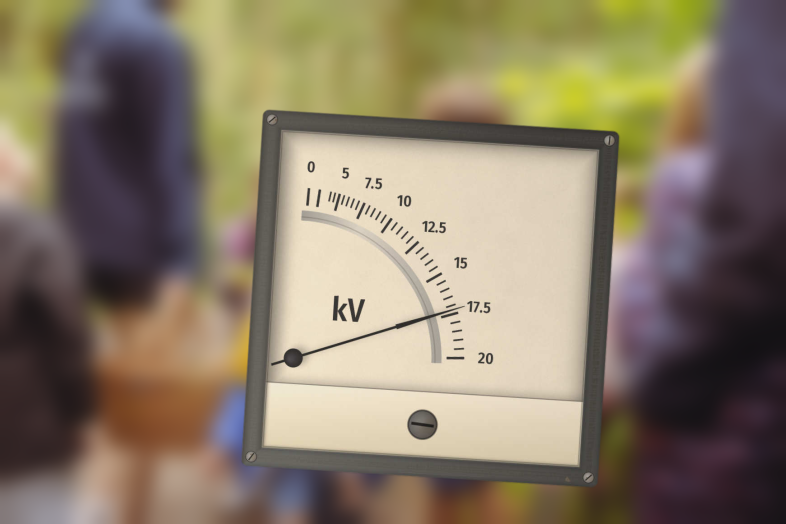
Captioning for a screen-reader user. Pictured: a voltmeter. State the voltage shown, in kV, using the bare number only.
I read 17.25
